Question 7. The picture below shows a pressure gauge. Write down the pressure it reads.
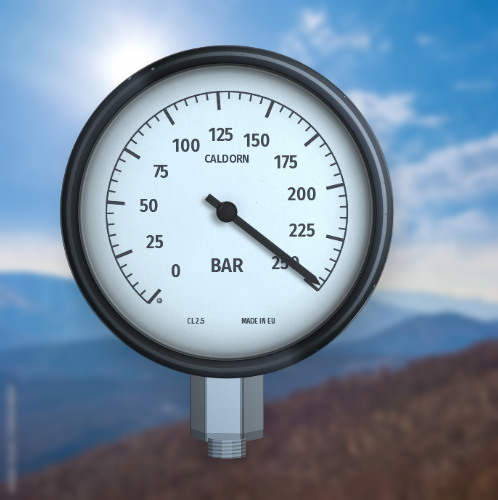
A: 247.5 bar
